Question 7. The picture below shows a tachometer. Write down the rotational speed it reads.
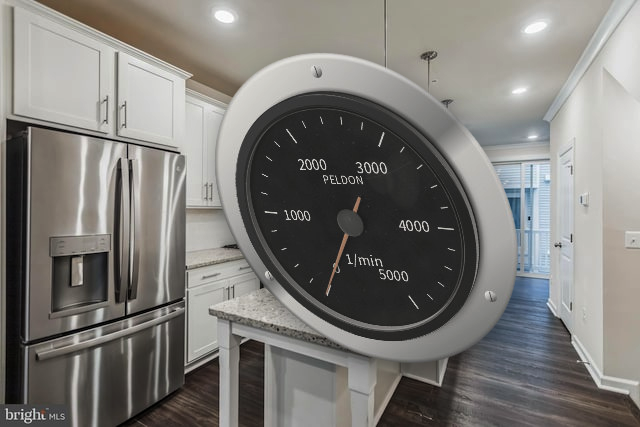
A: 0 rpm
